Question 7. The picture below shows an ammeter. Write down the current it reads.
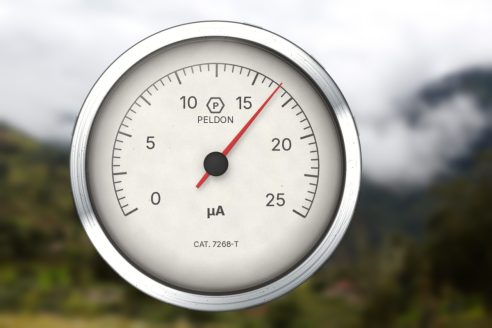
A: 16.5 µA
